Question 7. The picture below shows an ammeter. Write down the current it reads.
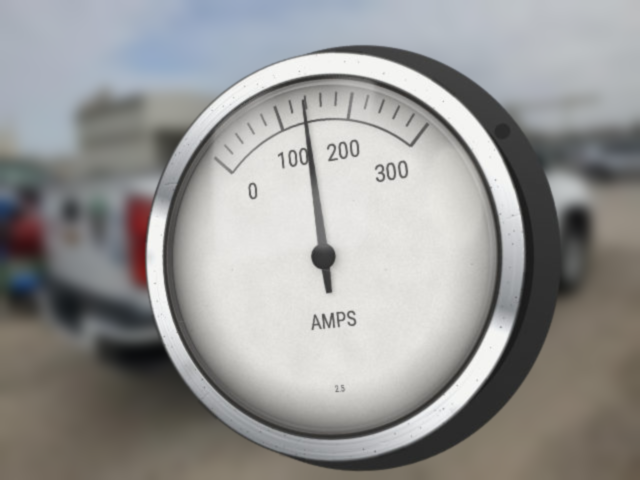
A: 140 A
